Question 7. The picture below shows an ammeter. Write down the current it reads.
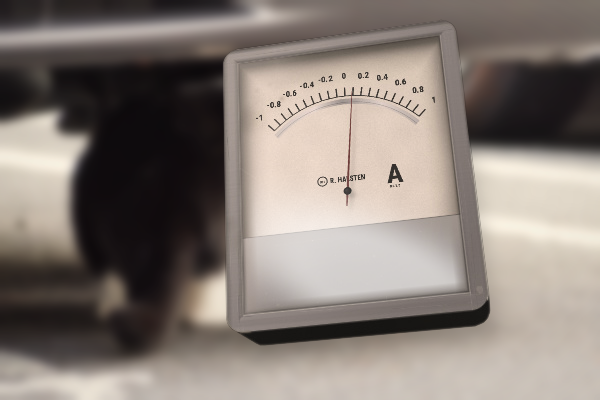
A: 0.1 A
